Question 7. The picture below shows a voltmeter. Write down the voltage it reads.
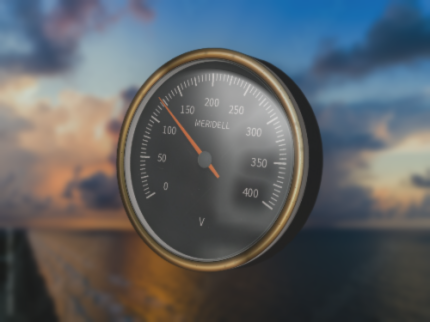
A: 125 V
